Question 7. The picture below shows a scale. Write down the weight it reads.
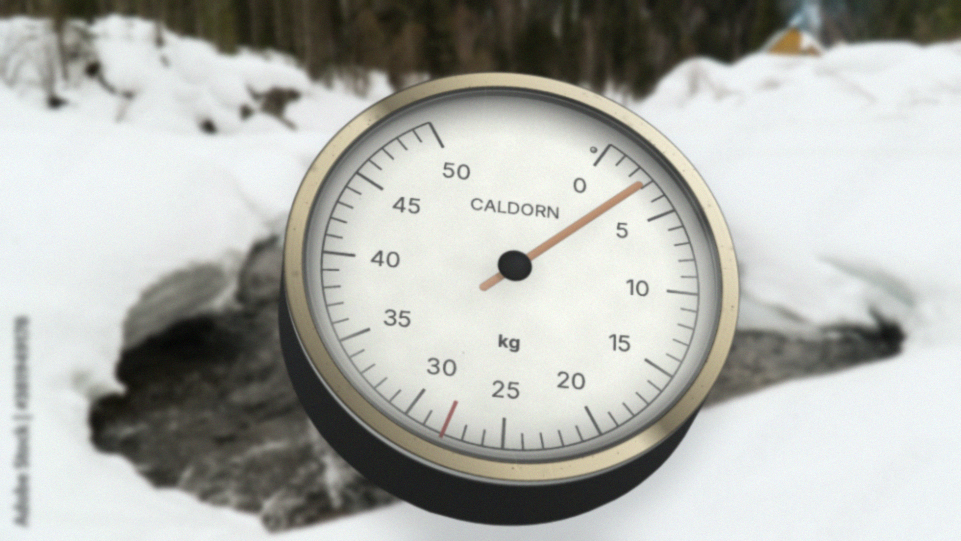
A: 3 kg
